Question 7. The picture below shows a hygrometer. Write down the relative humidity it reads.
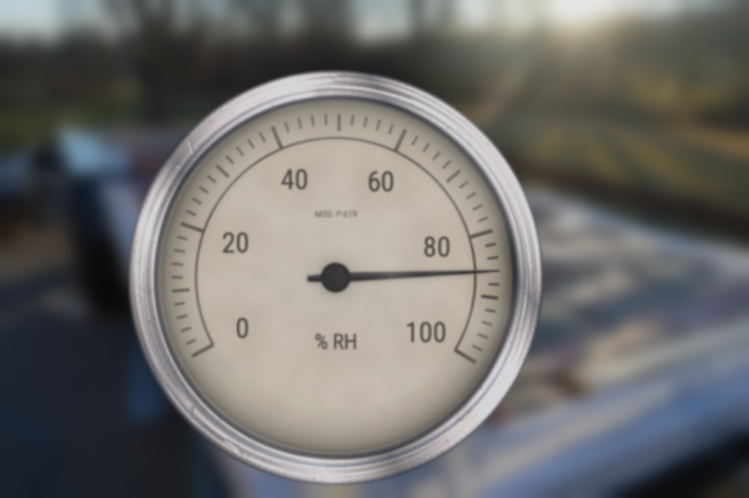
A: 86 %
